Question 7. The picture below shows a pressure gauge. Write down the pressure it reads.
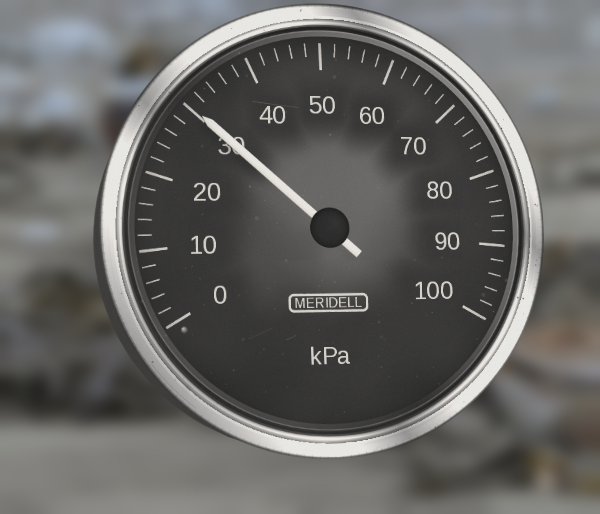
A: 30 kPa
